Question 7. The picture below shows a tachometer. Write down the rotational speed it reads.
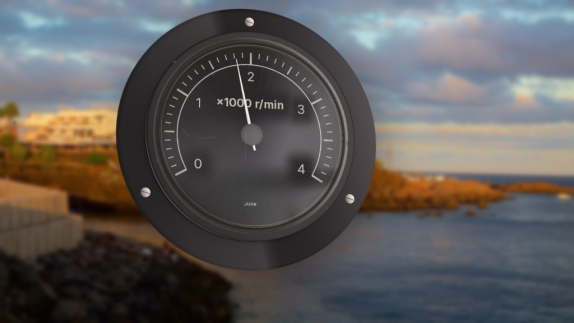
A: 1800 rpm
